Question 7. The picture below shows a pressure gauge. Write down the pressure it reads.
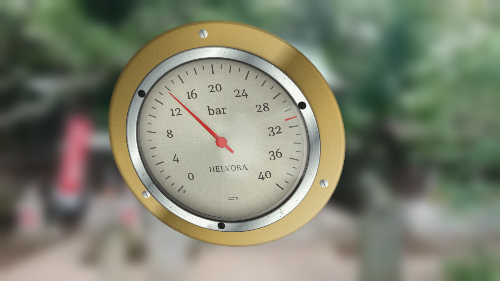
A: 14 bar
